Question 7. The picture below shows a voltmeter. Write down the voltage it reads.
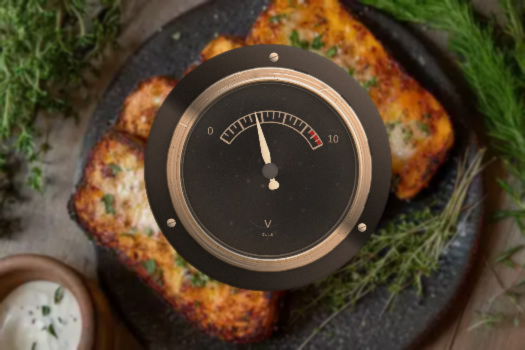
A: 3.5 V
